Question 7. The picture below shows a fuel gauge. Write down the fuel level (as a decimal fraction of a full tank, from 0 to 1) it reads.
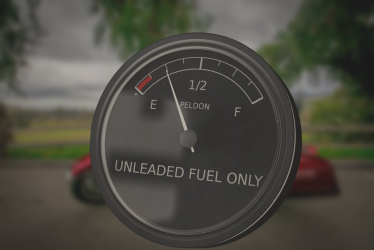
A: 0.25
